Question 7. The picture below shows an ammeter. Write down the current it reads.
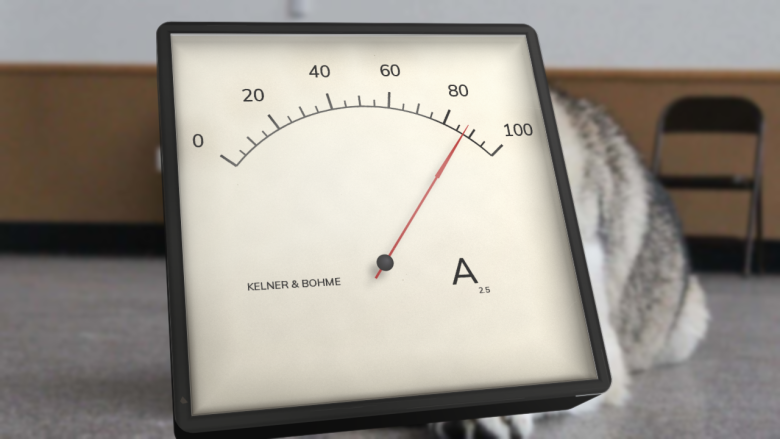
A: 87.5 A
